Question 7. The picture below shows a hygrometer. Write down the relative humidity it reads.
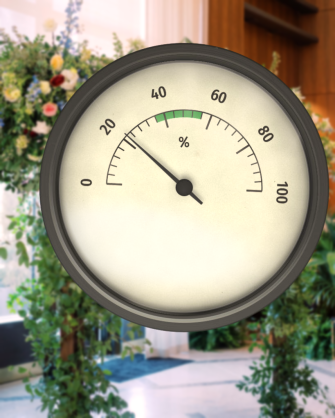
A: 22 %
